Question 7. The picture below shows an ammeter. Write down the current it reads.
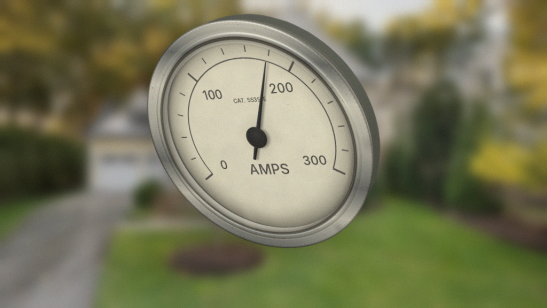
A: 180 A
